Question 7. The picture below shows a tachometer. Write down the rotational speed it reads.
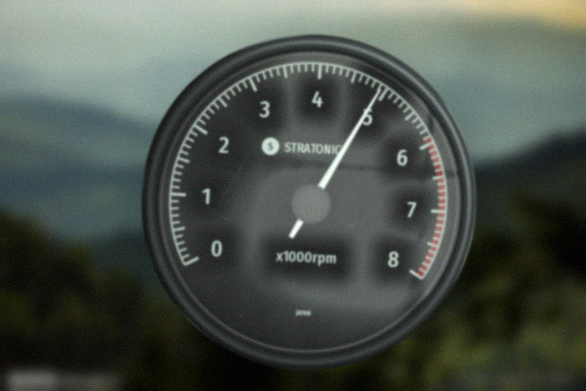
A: 4900 rpm
